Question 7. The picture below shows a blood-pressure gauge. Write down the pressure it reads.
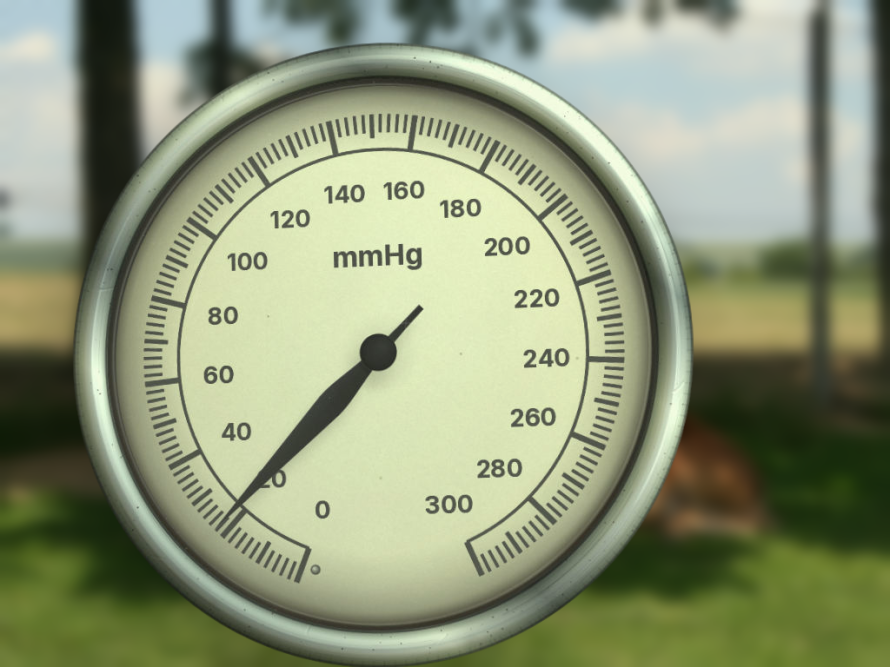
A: 22 mmHg
